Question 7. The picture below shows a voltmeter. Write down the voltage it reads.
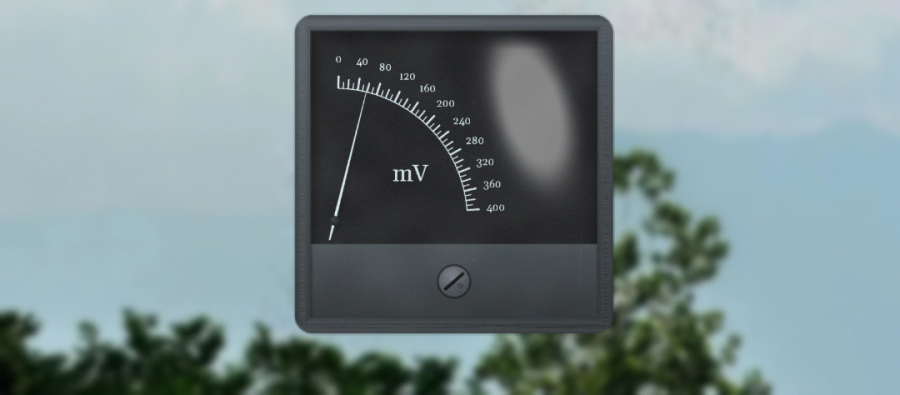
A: 60 mV
